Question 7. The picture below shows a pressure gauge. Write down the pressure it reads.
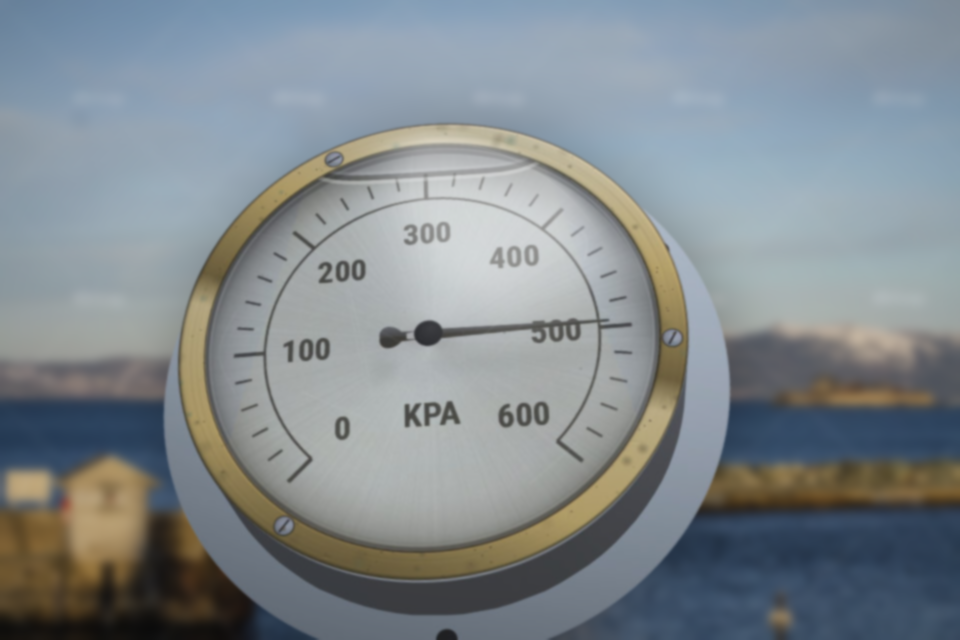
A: 500 kPa
